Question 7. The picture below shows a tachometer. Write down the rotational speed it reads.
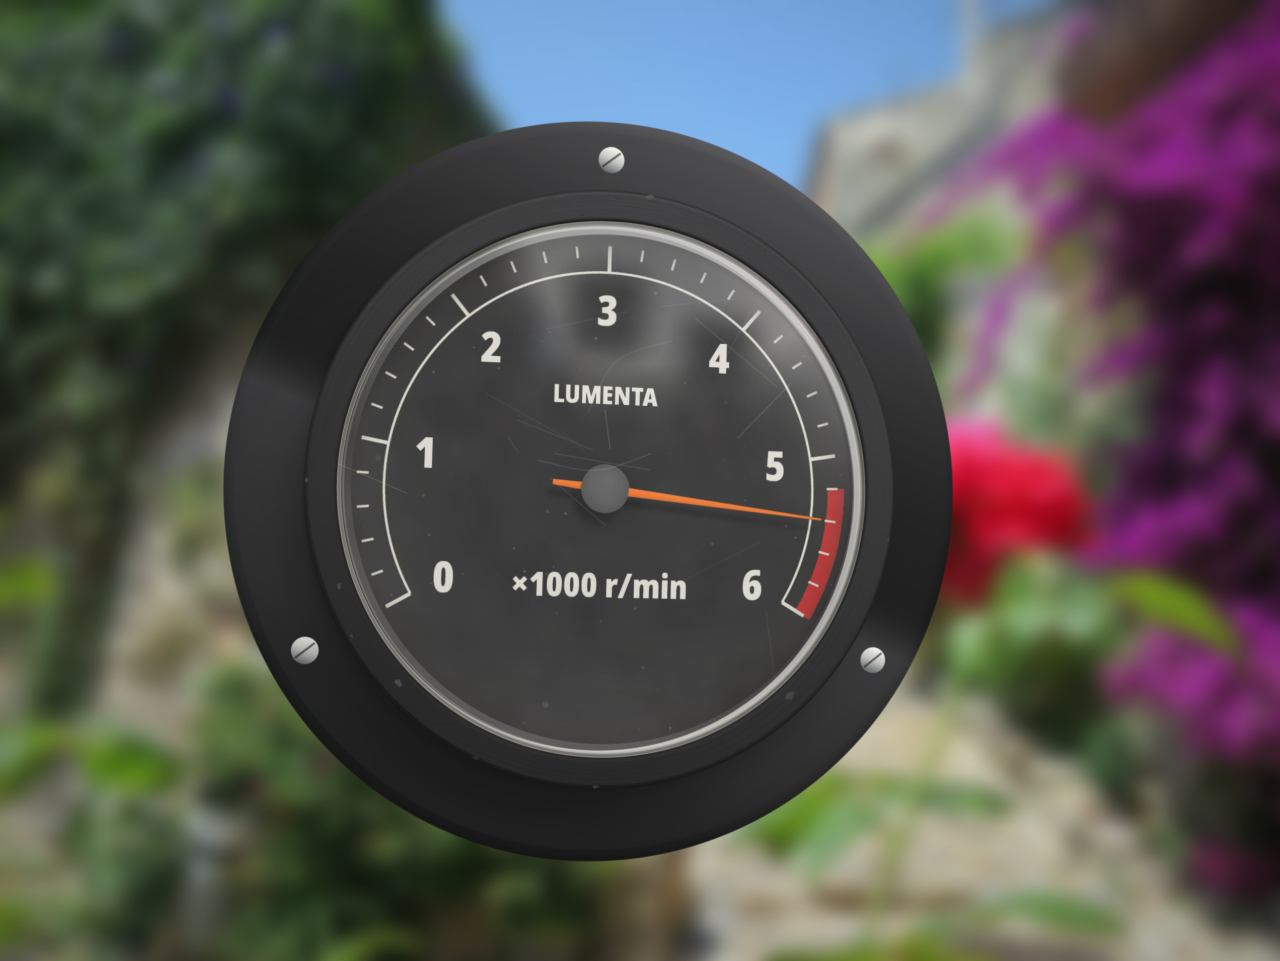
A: 5400 rpm
